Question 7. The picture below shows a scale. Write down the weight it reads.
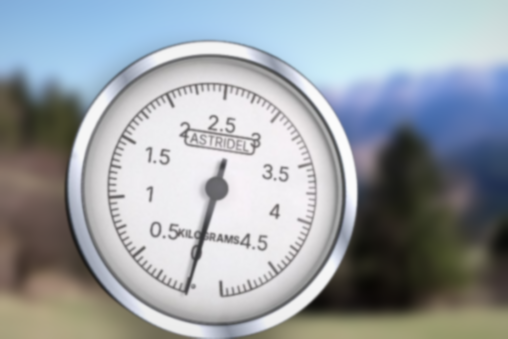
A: 0 kg
